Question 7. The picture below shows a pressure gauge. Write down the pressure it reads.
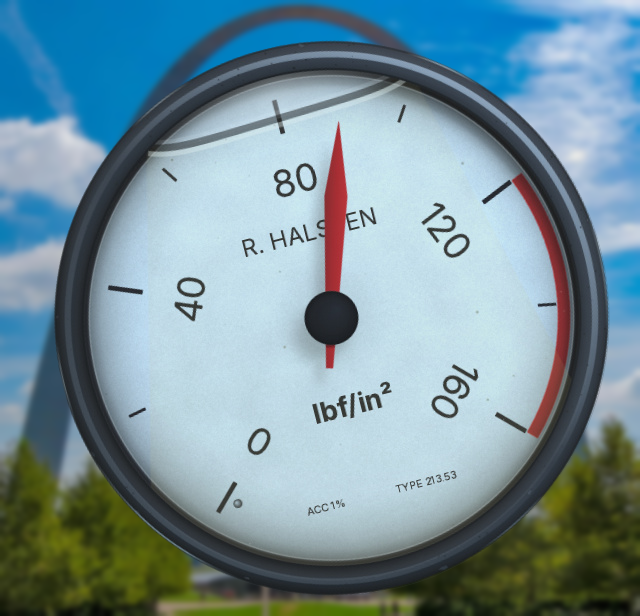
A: 90 psi
